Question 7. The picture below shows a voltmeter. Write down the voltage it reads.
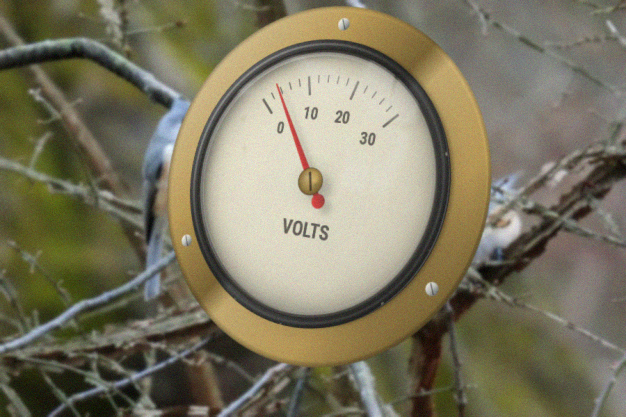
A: 4 V
